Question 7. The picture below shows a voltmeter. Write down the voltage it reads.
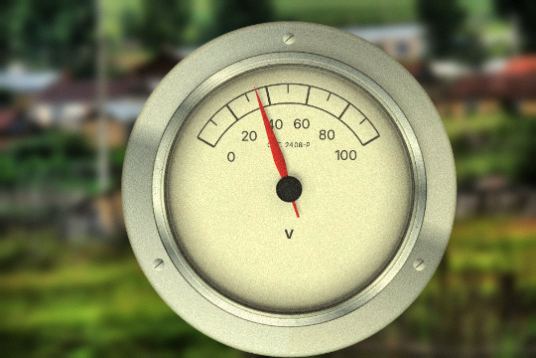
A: 35 V
